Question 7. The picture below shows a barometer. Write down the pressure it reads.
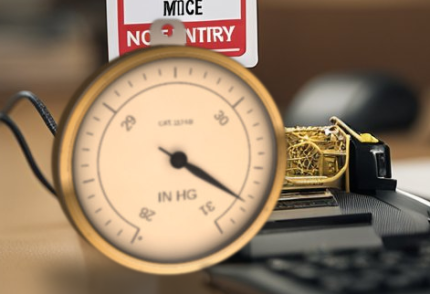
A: 30.75 inHg
